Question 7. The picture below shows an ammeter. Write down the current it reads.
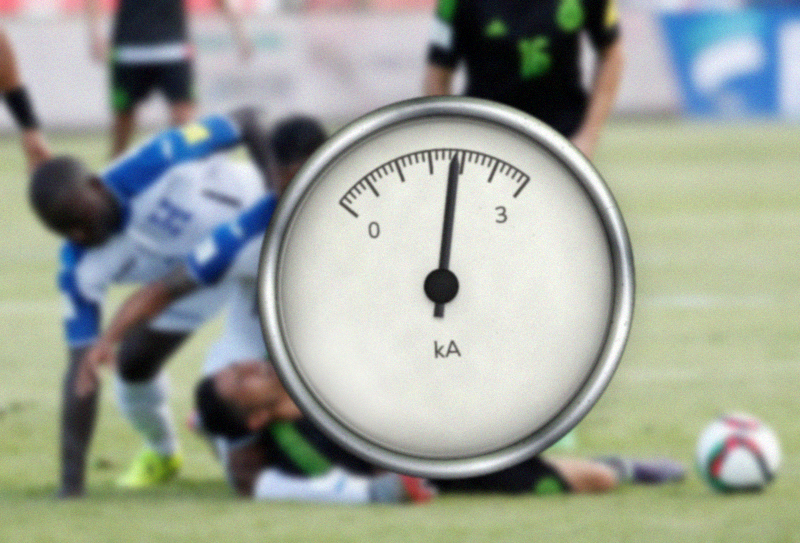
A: 1.9 kA
